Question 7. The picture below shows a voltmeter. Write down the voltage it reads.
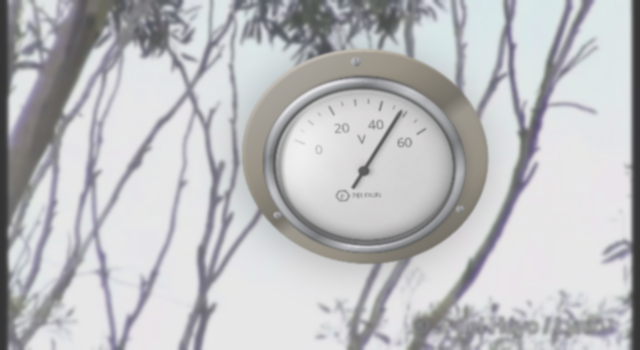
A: 47.5 V
